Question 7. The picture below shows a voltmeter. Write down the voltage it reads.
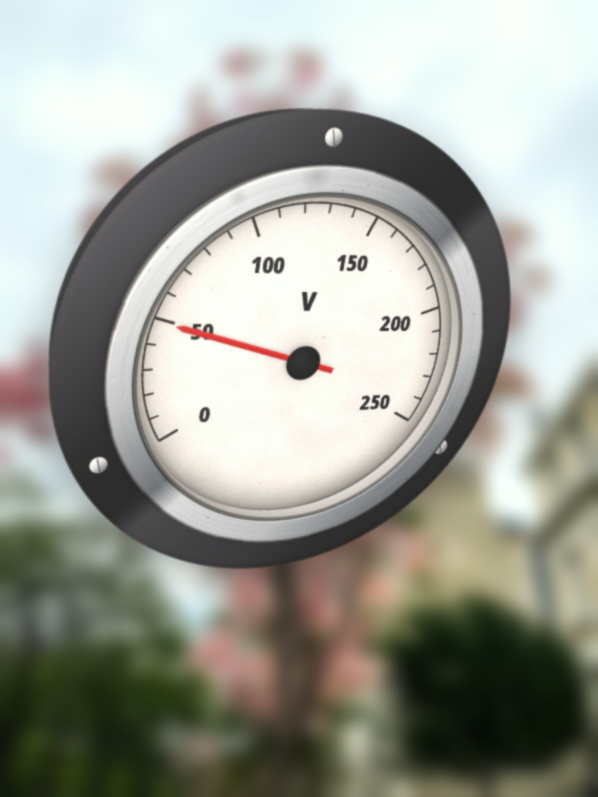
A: 50 V
